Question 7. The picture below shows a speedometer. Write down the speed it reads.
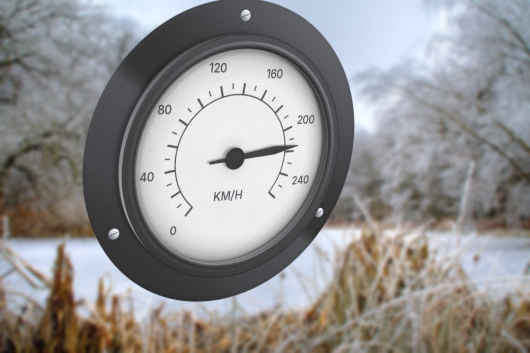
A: 215 km/h
